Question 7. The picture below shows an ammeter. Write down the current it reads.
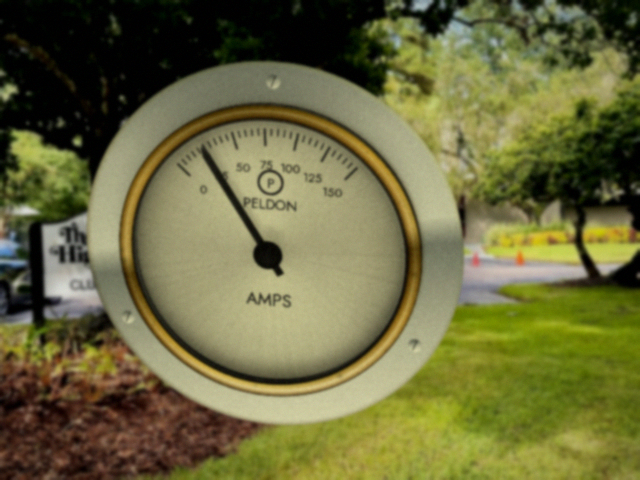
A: 25 A
